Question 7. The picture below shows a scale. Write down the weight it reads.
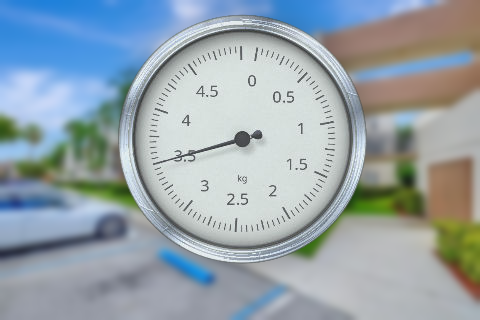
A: 3.5 kg
